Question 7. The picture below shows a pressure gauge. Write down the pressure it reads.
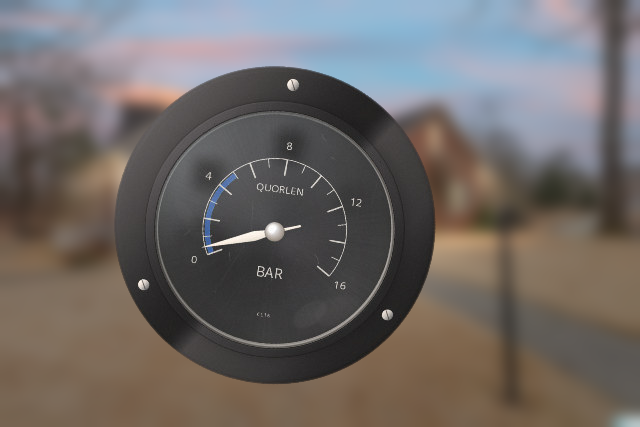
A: 0.5 bar
